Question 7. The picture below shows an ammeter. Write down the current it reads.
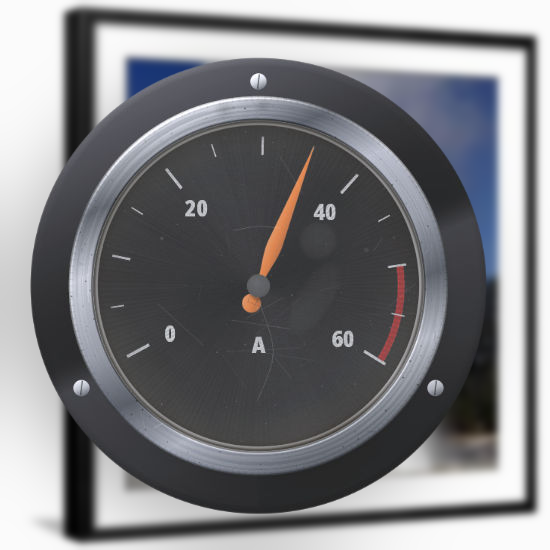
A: 35 A
